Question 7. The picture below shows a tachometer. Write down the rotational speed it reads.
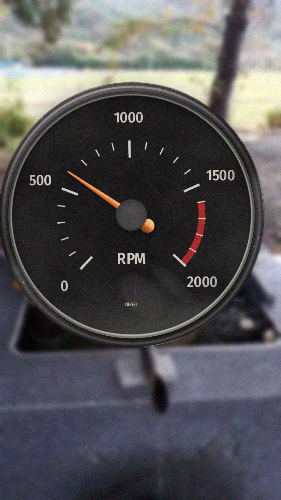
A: 600 rpm
